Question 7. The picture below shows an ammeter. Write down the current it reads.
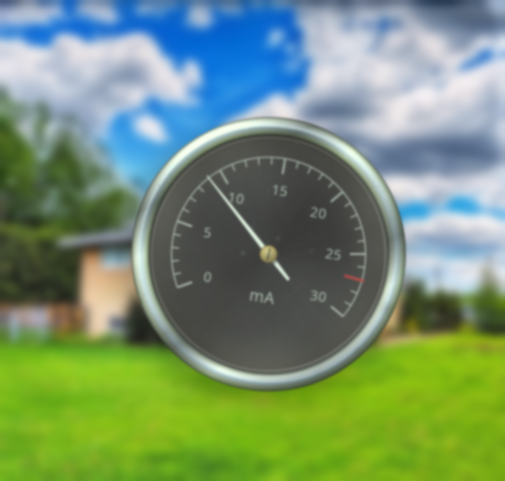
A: 9 mA
